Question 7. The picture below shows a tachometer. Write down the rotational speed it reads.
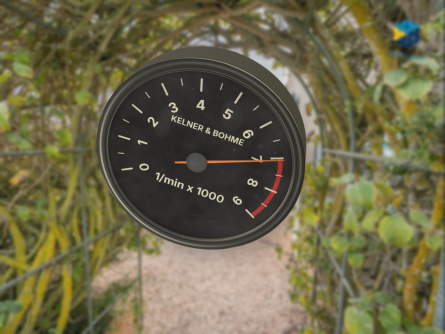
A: 7000 rpm
